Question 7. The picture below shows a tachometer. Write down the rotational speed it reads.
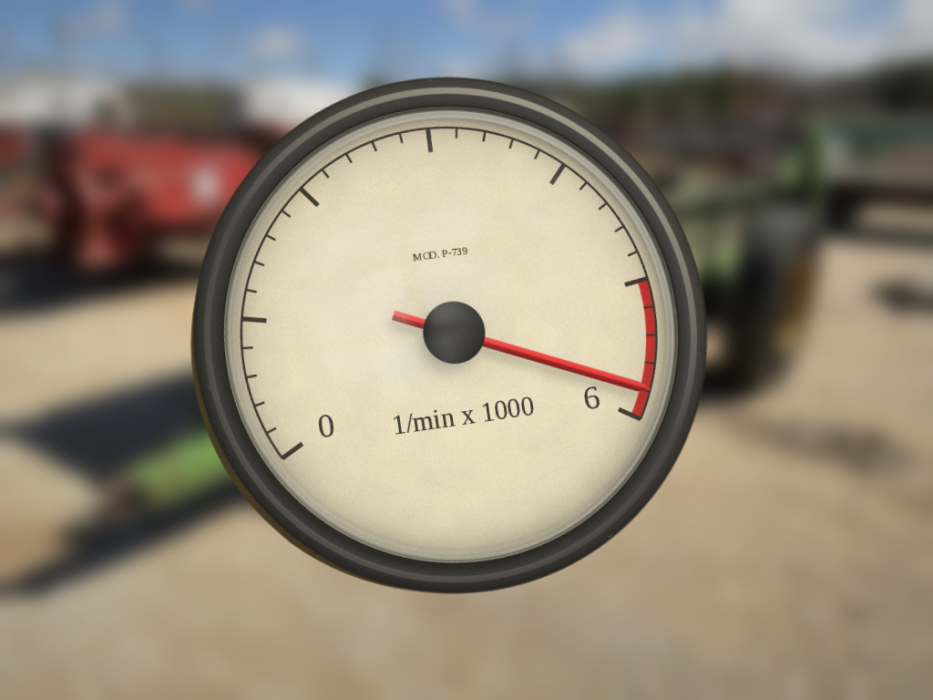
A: 5800 rpm
